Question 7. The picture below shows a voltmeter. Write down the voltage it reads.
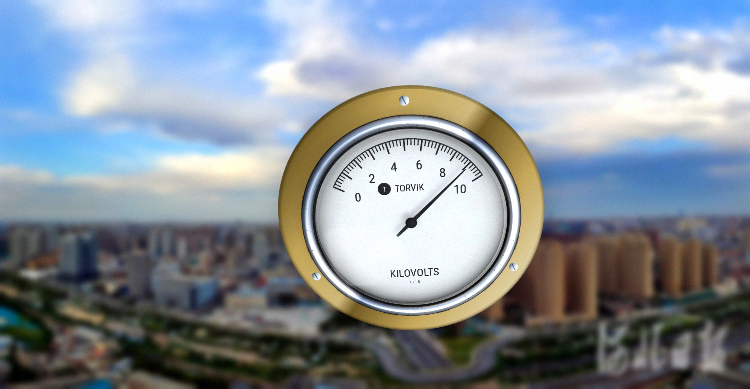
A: 9 kV
